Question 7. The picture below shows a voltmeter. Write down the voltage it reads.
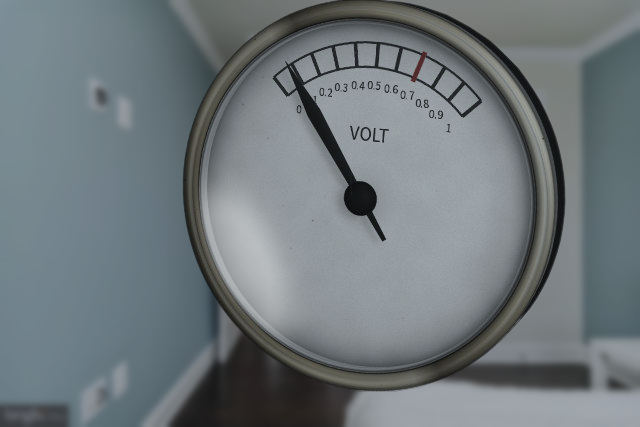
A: 0.1 V
